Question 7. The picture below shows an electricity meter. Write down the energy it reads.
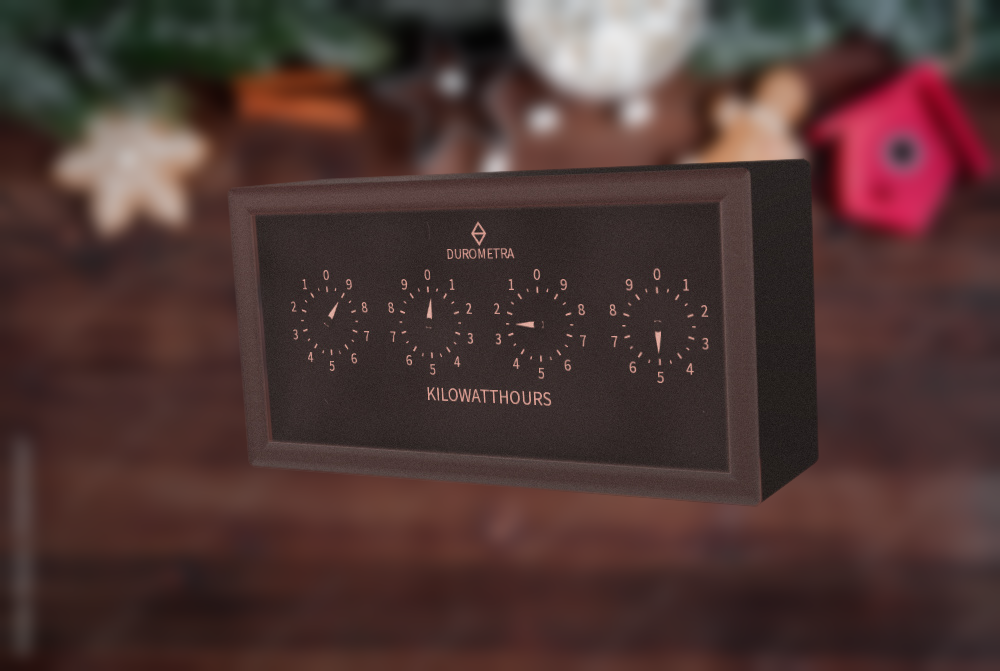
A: 9025 kWh
